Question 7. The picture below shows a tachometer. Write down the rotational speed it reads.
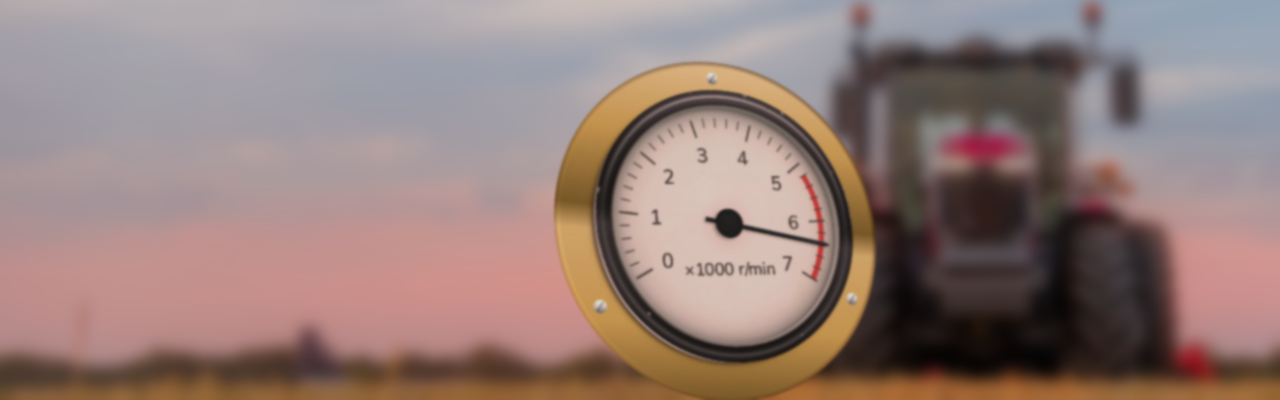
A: 6400 rpm
